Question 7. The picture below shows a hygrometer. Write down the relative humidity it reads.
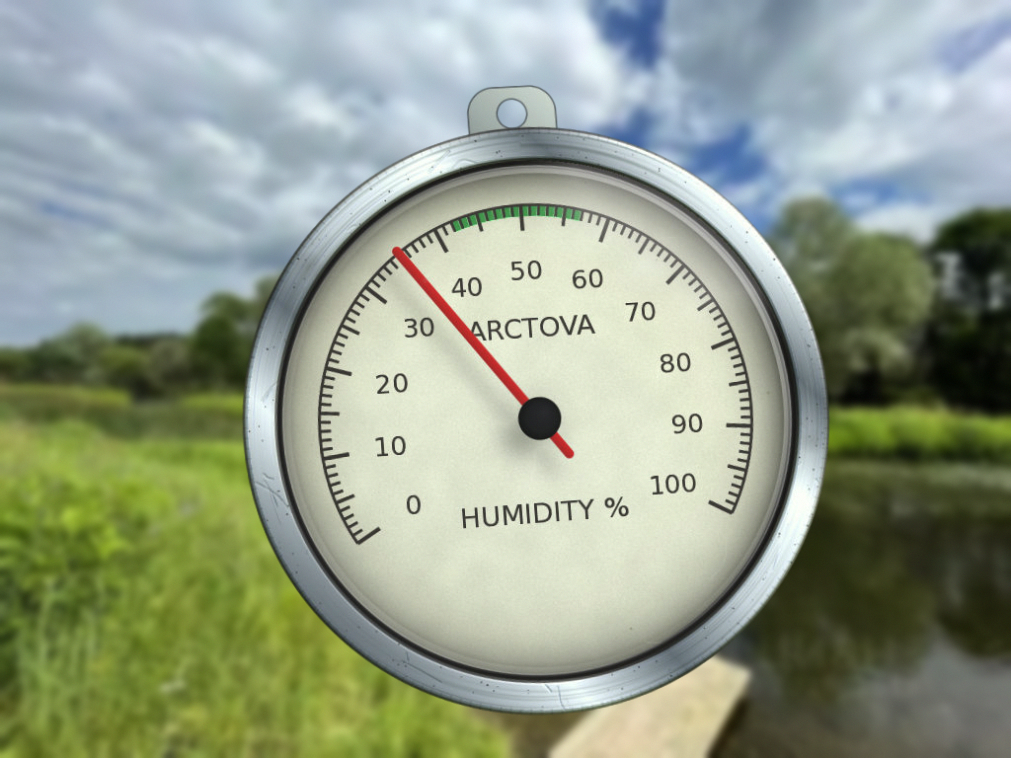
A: 35 %
